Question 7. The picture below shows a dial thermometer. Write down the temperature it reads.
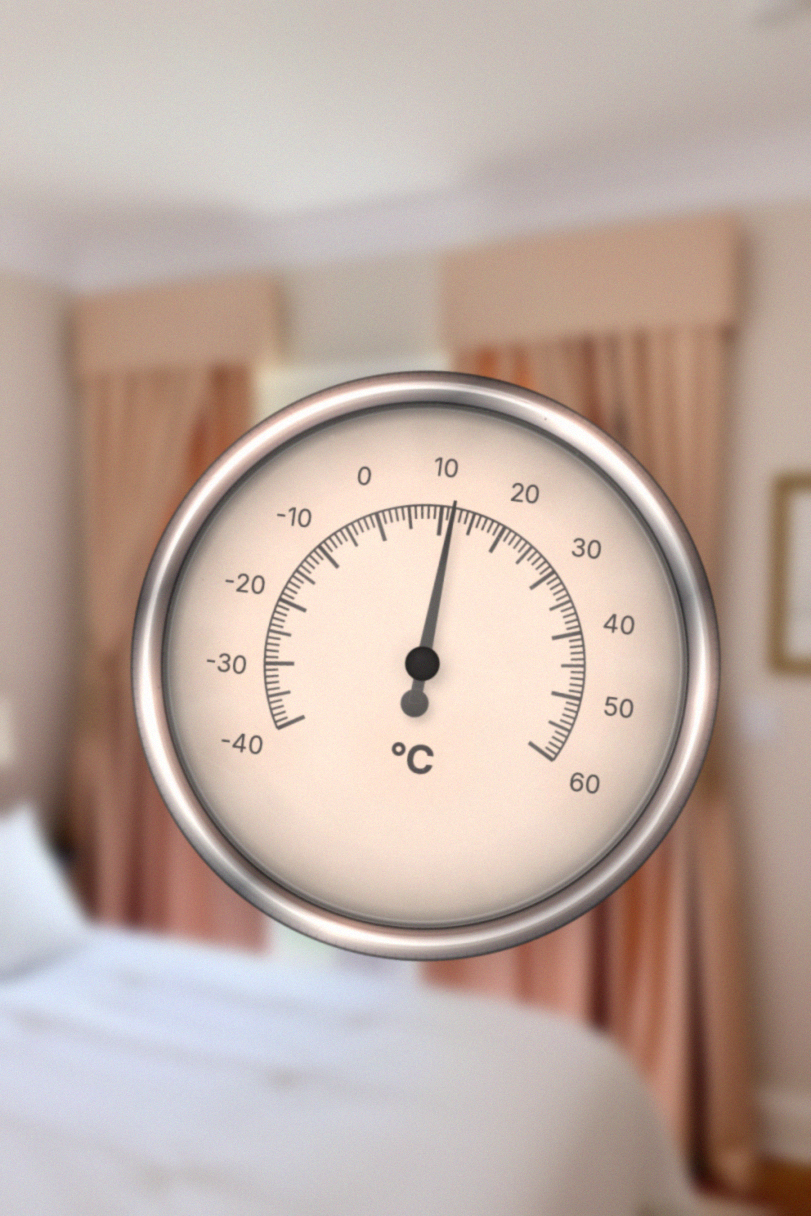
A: 12 °C
